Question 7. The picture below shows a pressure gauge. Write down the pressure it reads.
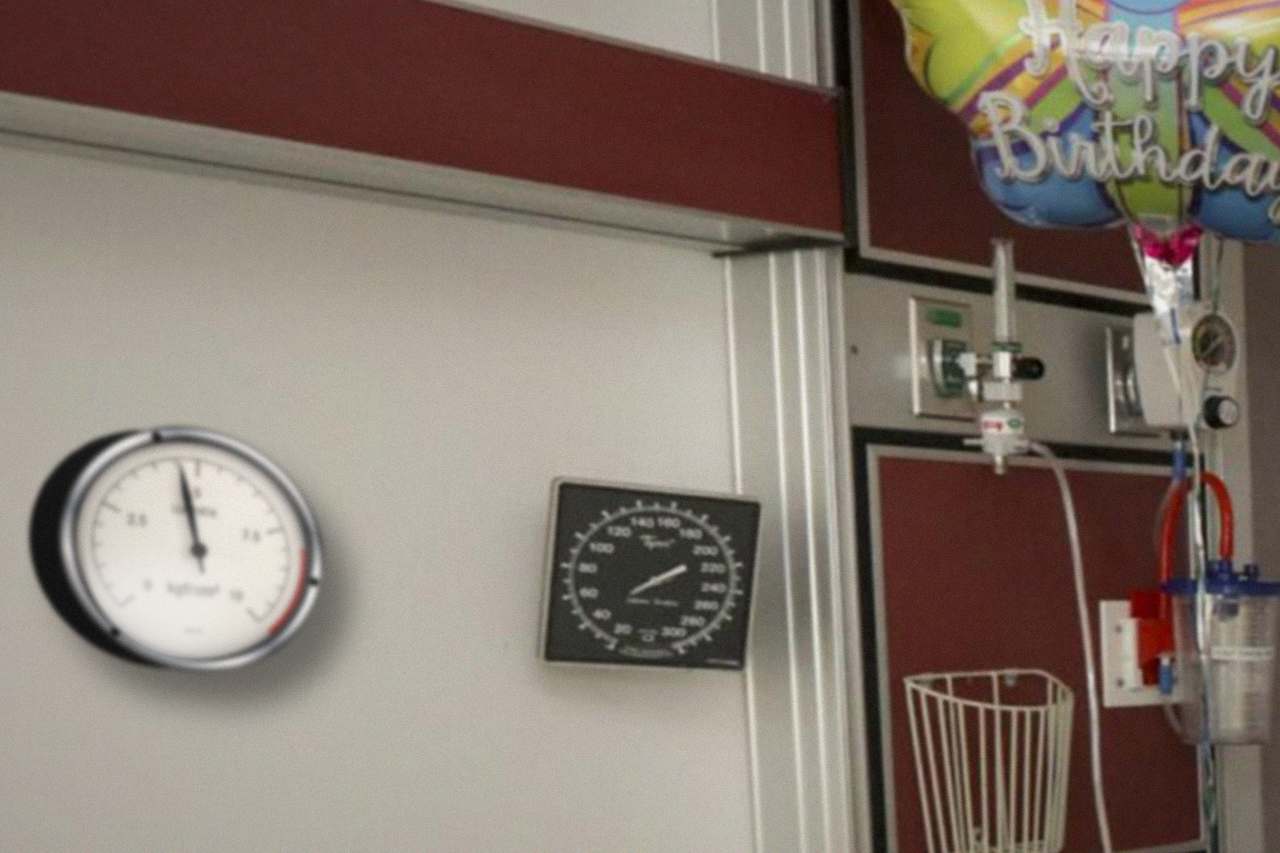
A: 4.5 kg/cm²
